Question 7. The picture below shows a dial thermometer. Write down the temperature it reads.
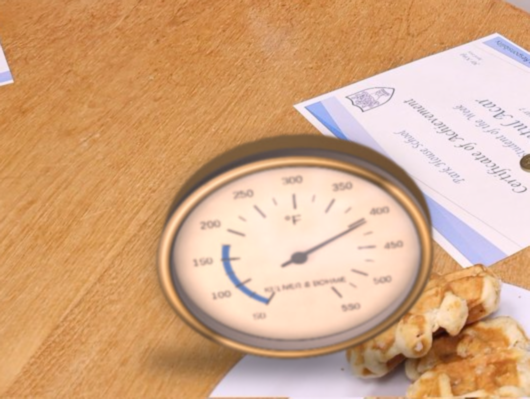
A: 400 °F
